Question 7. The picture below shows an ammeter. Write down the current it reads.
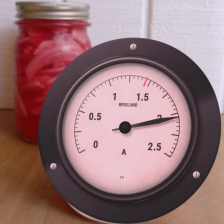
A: 2.05 A
